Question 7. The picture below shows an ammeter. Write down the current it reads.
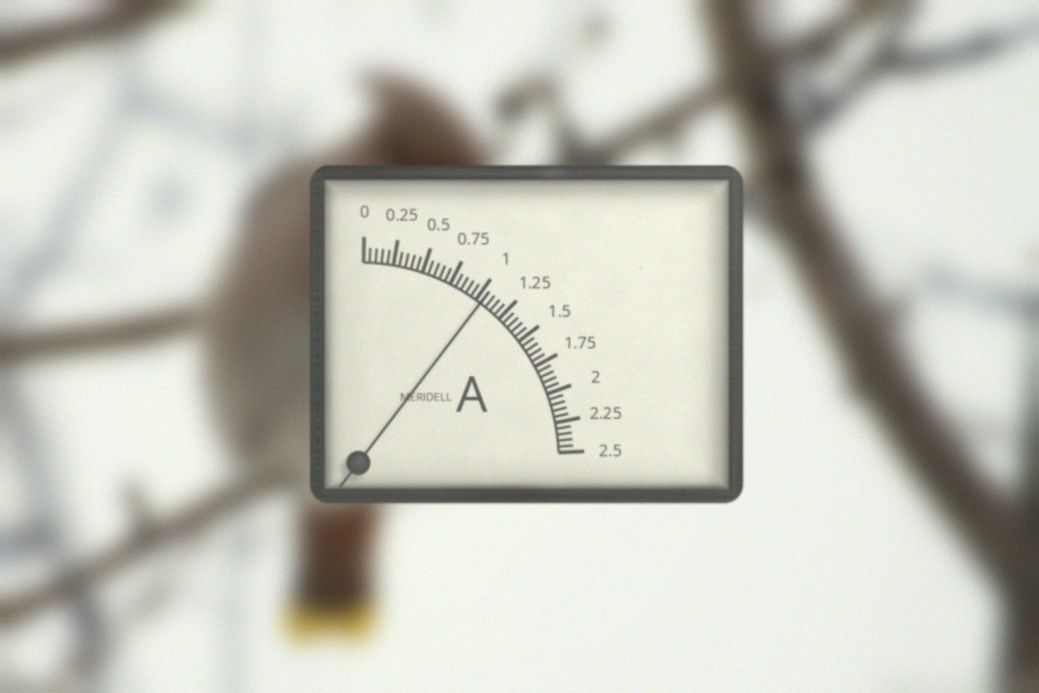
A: 1.05 A
